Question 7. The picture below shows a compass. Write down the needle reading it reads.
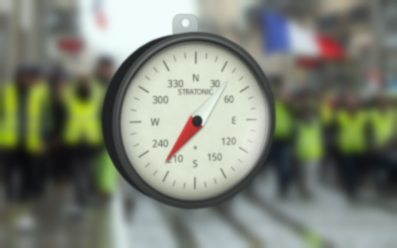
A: 220 °
